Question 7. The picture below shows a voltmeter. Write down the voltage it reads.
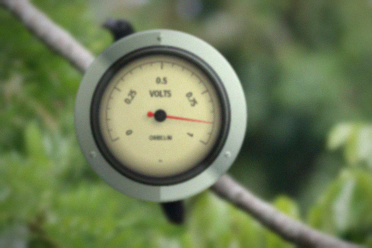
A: 0.9 V
